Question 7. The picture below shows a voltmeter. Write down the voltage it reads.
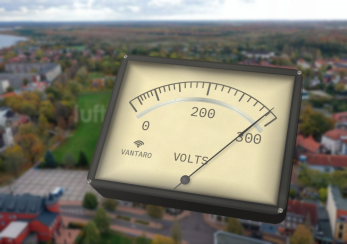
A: 290 V
